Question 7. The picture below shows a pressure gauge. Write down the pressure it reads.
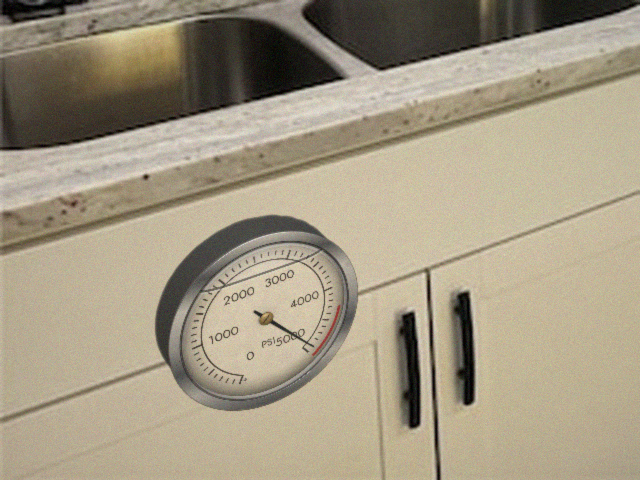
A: 4900 psi
